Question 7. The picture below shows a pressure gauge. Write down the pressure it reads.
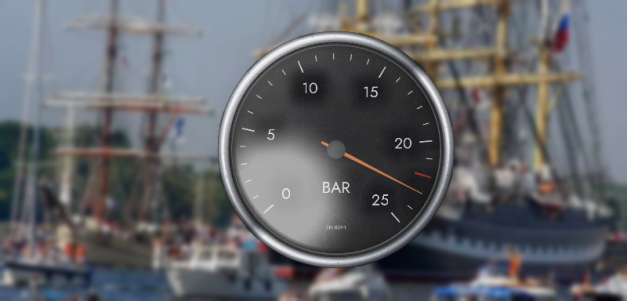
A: 23 bar
